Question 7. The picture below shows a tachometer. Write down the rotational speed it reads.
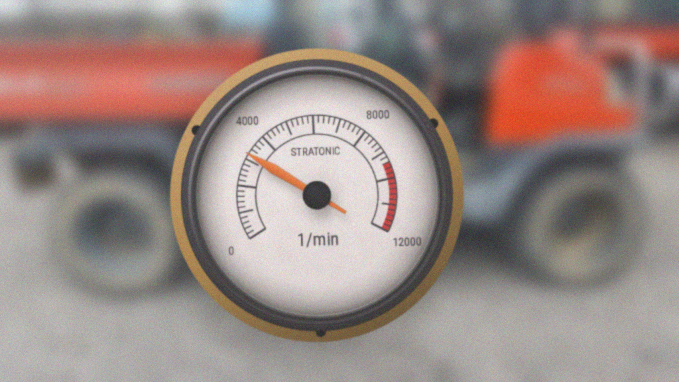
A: 3200 rpm
